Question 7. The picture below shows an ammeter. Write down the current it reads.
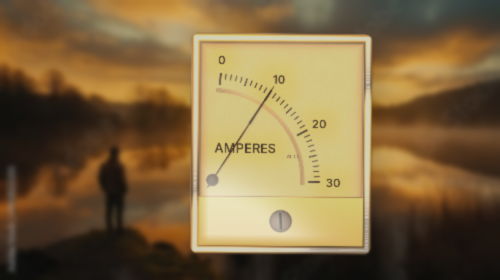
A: 10 A
